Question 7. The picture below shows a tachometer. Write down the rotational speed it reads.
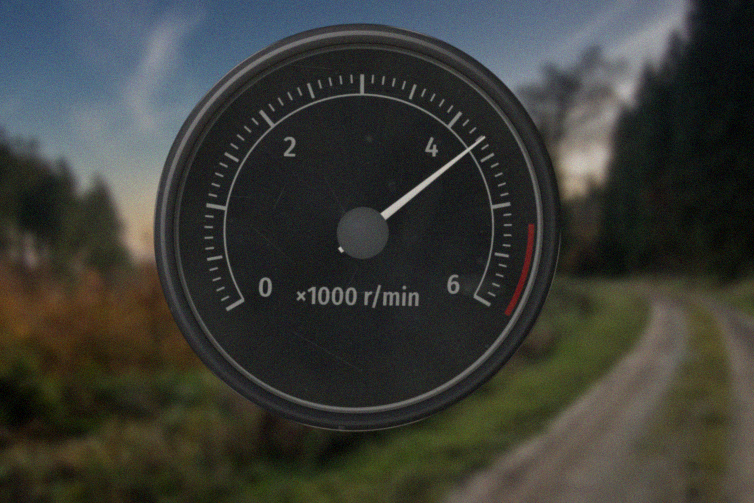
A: 4300 rpm
